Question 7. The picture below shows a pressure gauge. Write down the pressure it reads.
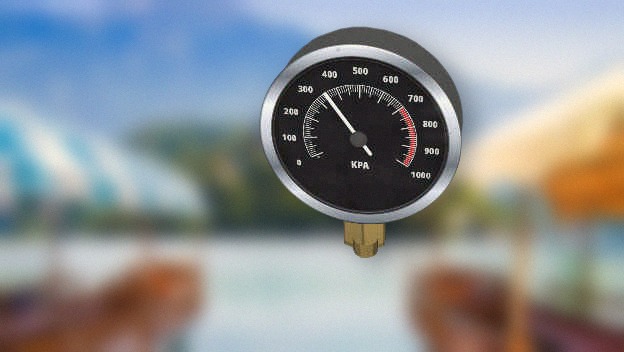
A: 350 kPa
